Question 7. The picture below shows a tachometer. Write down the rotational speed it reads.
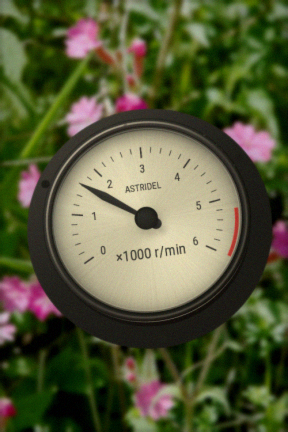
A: 1600 rpm
